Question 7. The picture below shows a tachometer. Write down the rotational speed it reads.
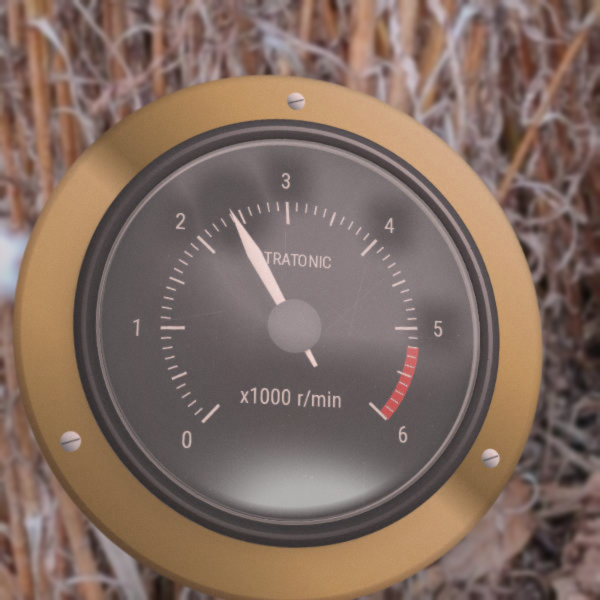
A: 2400 rpm
